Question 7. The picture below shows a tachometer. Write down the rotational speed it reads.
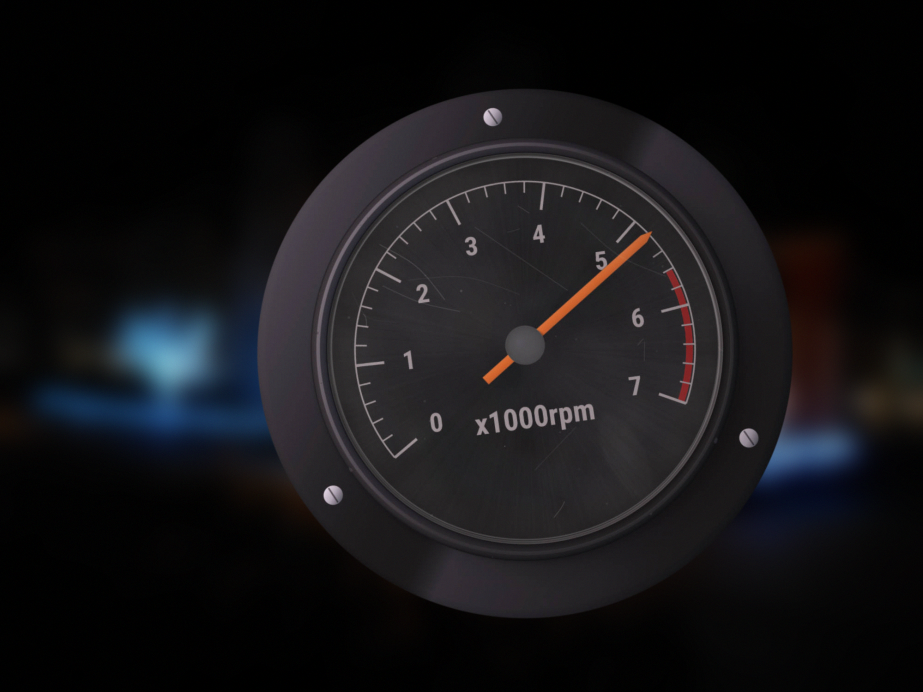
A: 5200 rpm
